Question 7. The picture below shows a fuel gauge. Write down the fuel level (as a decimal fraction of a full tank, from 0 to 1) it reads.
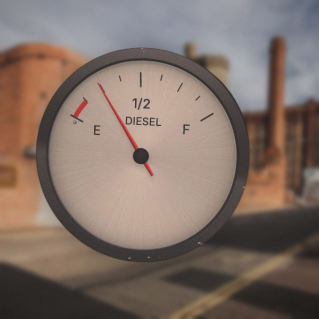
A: 0.25
